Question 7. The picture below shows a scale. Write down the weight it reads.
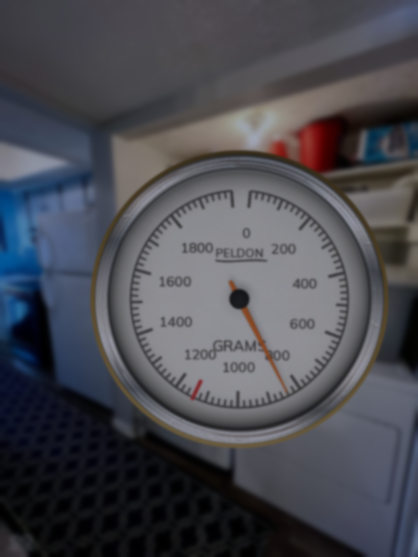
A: 840 g
